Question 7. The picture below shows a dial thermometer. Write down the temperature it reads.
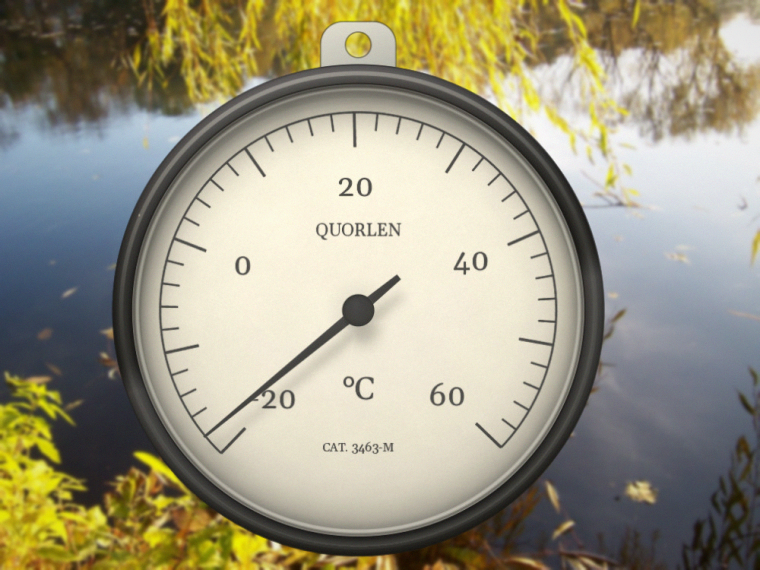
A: -18 °C
